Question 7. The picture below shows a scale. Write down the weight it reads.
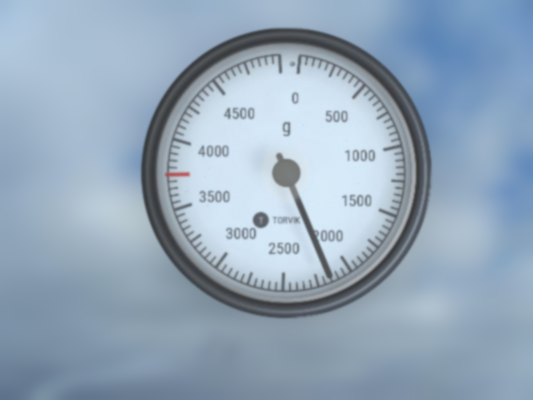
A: 2150 g
